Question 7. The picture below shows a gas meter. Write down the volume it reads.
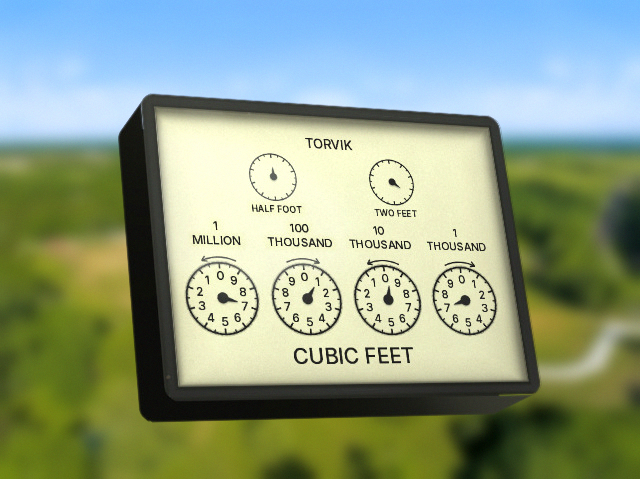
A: 709700 ft³
